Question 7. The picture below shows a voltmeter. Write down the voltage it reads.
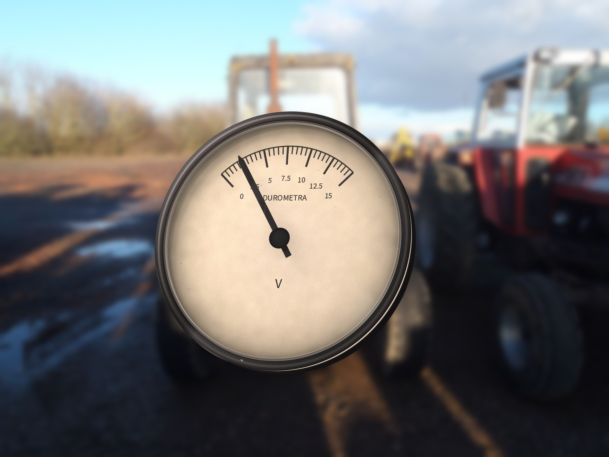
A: 2.5 V
